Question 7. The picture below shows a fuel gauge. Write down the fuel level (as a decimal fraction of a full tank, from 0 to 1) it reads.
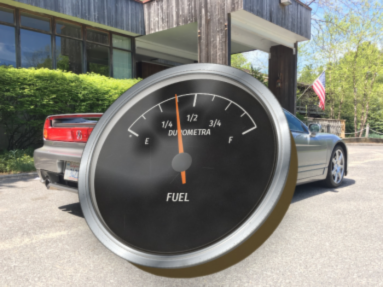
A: 0.375
